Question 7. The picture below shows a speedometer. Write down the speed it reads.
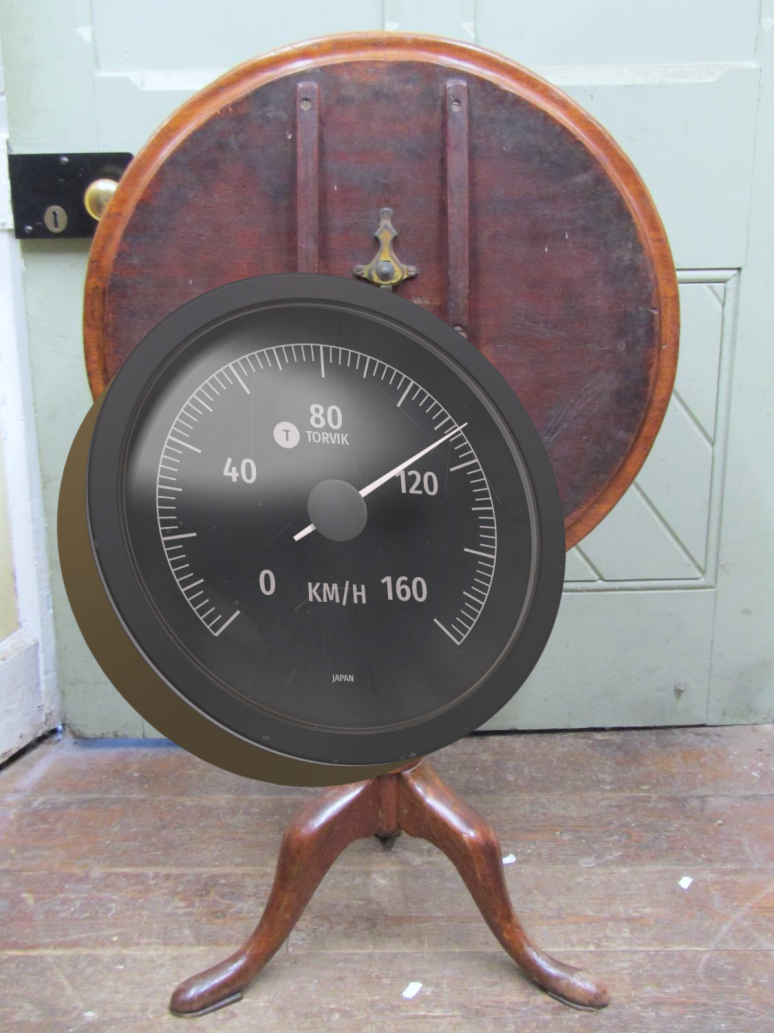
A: 113 km/h
